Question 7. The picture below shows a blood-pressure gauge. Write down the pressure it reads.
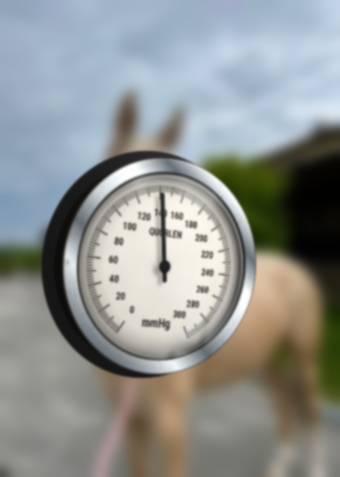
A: 140 mmHg
